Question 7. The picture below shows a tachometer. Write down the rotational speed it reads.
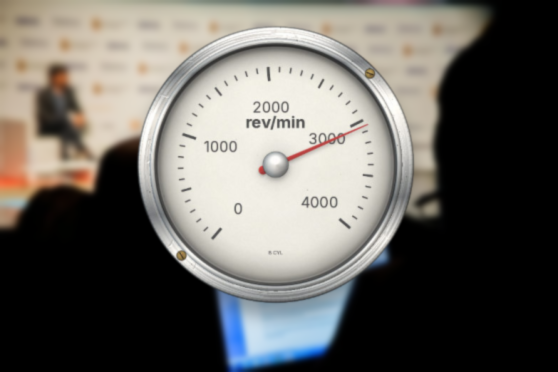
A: 3050 rpm
